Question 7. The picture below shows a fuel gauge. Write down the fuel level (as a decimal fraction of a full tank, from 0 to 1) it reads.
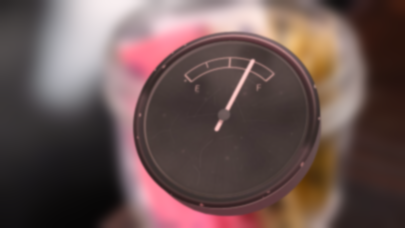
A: 0.75
